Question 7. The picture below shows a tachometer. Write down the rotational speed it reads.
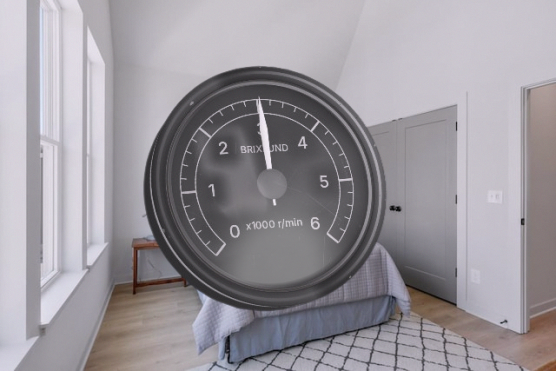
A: 3000 rpm
